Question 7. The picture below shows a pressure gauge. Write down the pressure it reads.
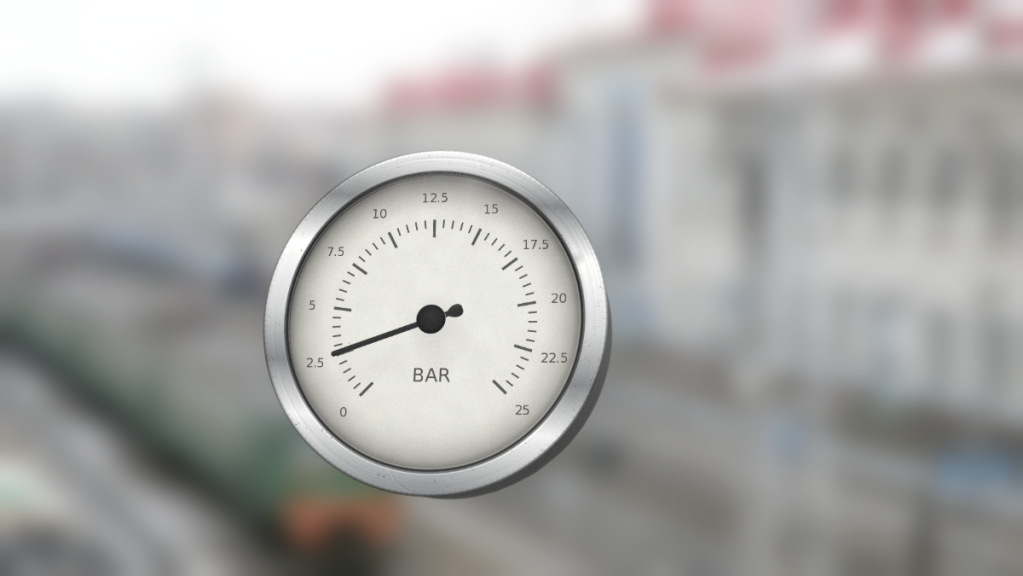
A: 2.5 bar
